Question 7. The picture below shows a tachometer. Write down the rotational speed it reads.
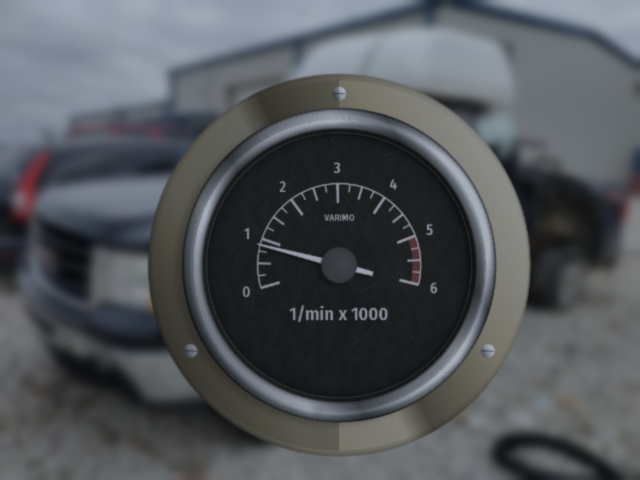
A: 875 rpm
